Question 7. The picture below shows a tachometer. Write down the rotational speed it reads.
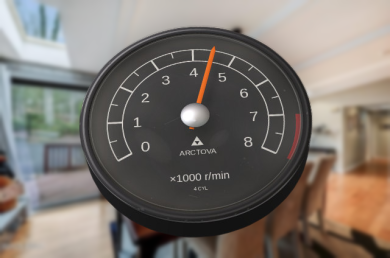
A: 4500 rpm
